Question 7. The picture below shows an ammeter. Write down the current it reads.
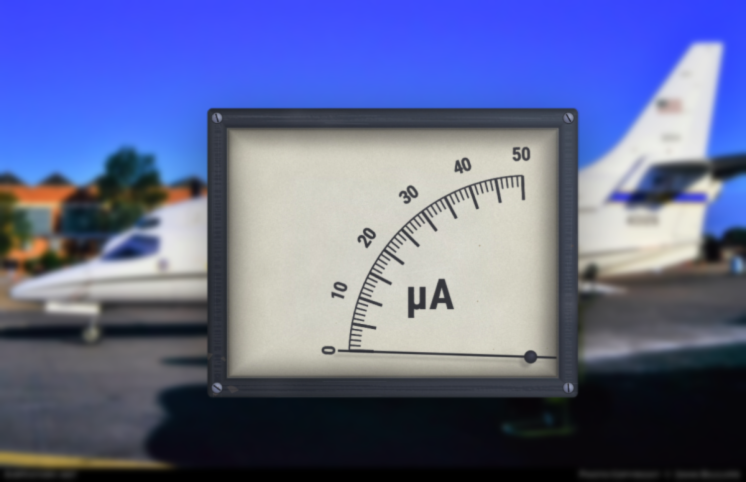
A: 0 µA
